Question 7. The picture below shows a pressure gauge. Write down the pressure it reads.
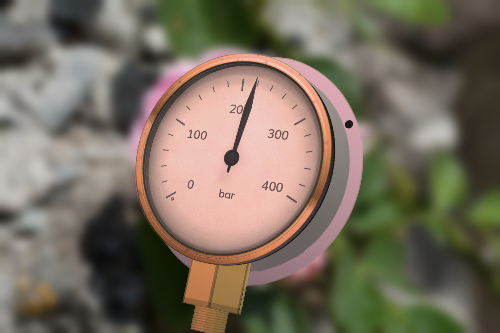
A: 220 bar
